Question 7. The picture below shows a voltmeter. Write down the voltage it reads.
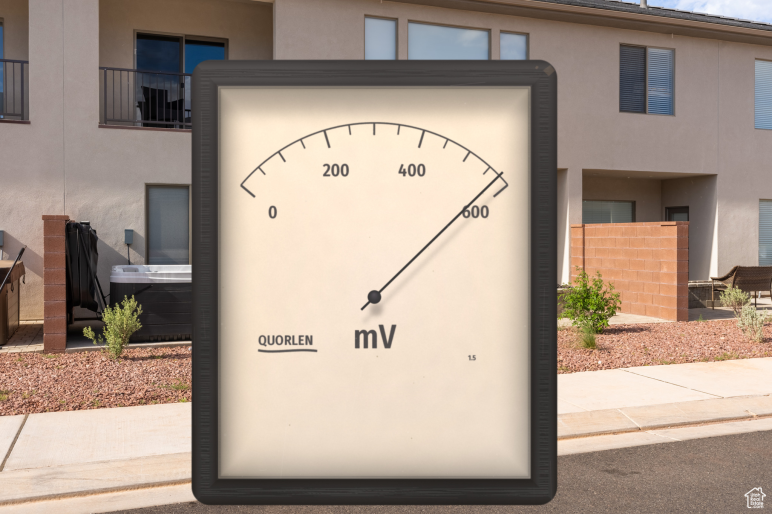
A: 575 mV
